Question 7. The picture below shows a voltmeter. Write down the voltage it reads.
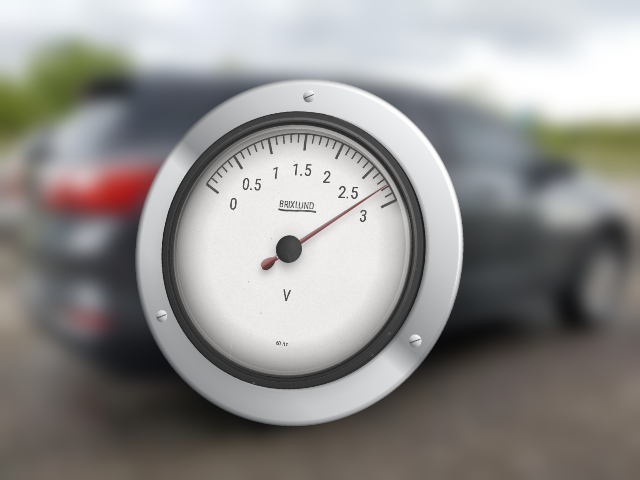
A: 2.8 V
